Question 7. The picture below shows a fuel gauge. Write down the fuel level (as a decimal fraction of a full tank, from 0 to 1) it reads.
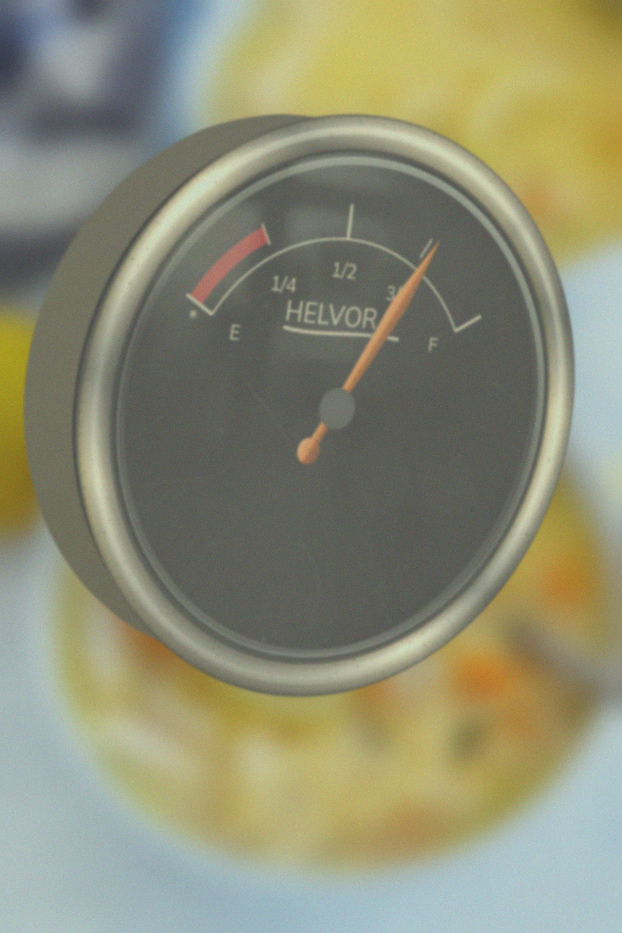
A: 0.75
